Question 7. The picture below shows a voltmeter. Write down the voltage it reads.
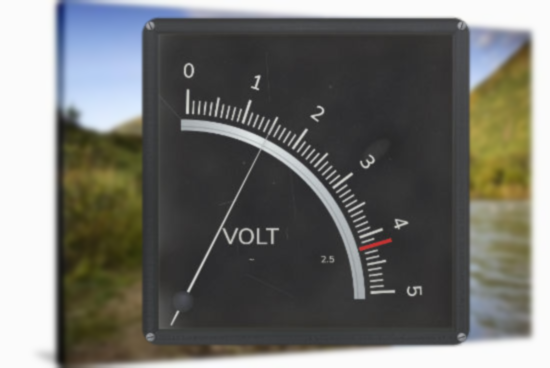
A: 1.5 V
